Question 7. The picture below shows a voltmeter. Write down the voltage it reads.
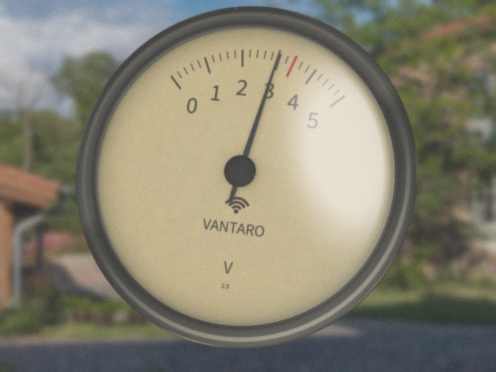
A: 3 V
